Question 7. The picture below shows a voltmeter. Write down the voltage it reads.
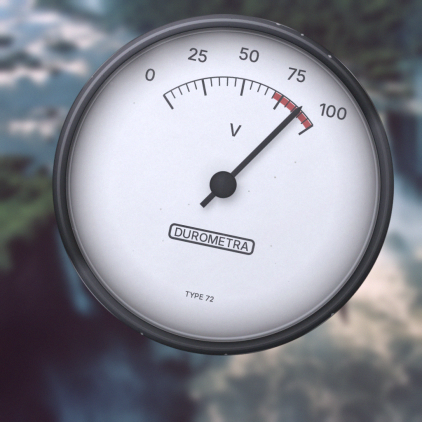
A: 87.5 V
